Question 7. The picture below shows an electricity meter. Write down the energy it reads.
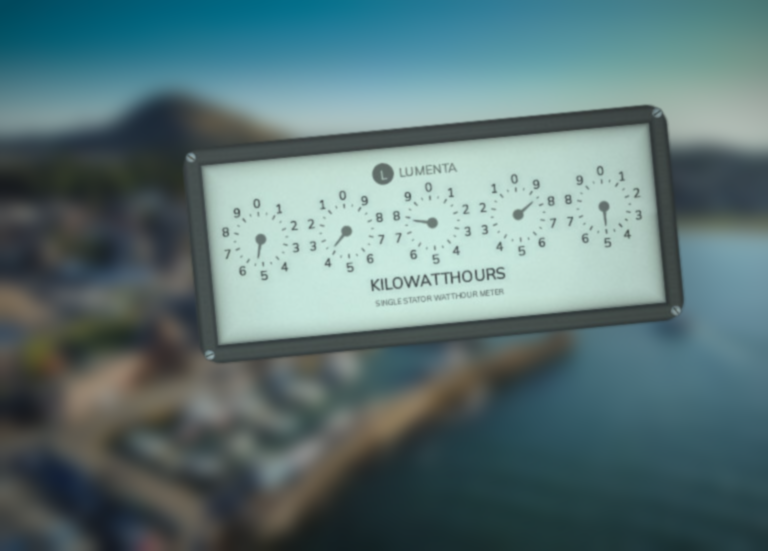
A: 53785 kWh
